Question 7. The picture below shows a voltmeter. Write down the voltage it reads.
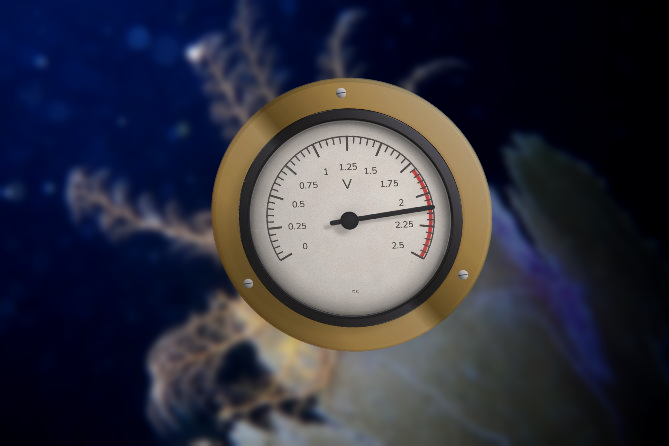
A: 2.1 V
